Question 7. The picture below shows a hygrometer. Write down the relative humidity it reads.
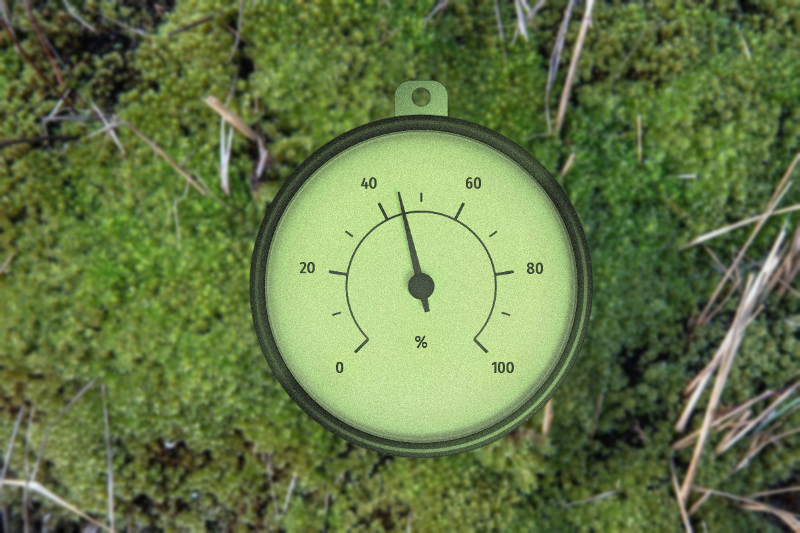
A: 45 %
